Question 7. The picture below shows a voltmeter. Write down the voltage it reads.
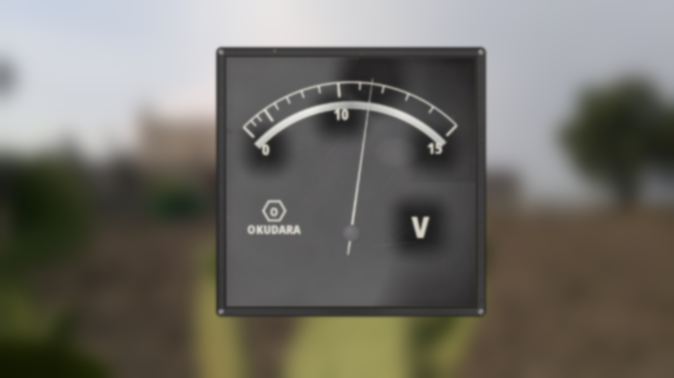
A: 11.5 V
